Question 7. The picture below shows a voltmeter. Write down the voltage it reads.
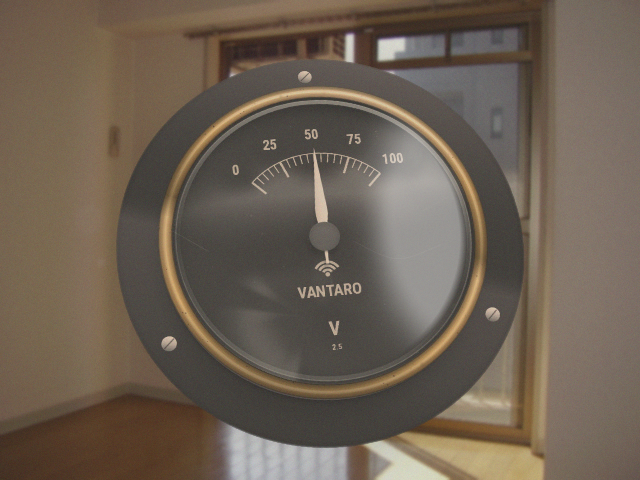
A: 50 V
